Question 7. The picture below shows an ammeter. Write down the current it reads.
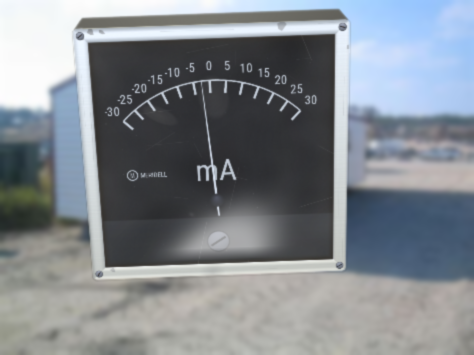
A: -2.5 mA
